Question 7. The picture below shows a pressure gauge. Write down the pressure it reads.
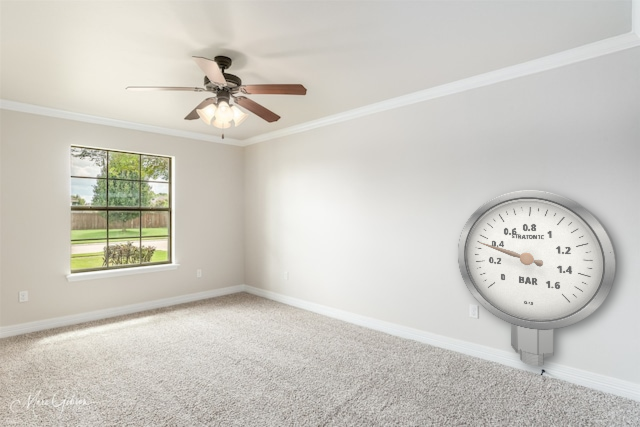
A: 0.35 bar
